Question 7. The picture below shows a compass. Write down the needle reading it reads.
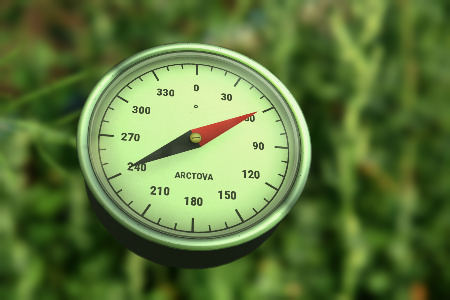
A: 60 °
